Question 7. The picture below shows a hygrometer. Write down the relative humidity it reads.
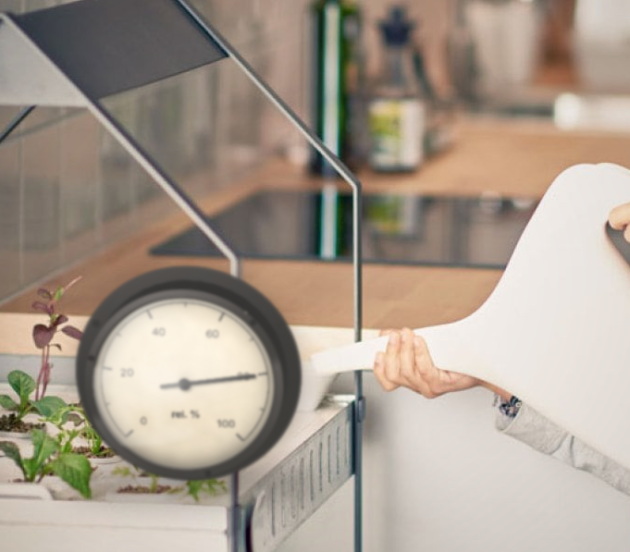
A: 80 %
